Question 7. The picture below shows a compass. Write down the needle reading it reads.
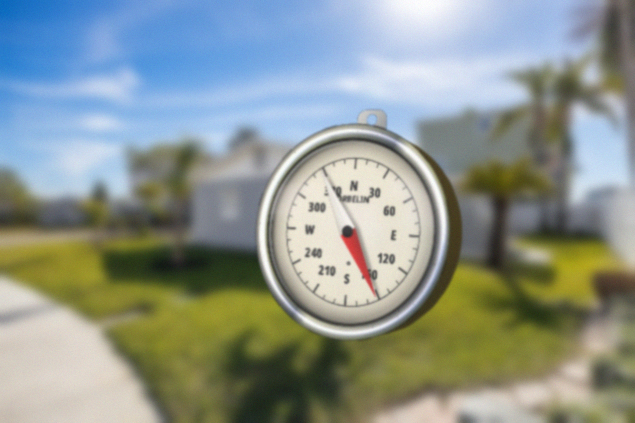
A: 150 °
